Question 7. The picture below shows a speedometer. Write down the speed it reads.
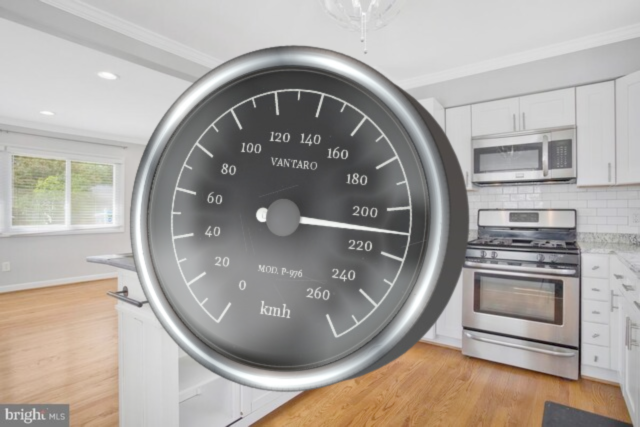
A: 210 km/h
